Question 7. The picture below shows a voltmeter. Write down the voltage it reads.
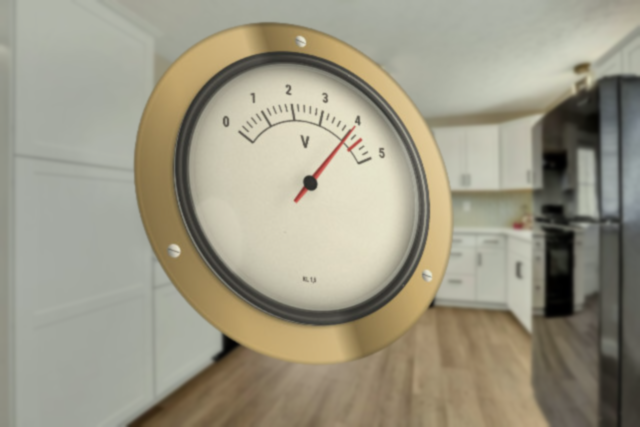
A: 4 V
